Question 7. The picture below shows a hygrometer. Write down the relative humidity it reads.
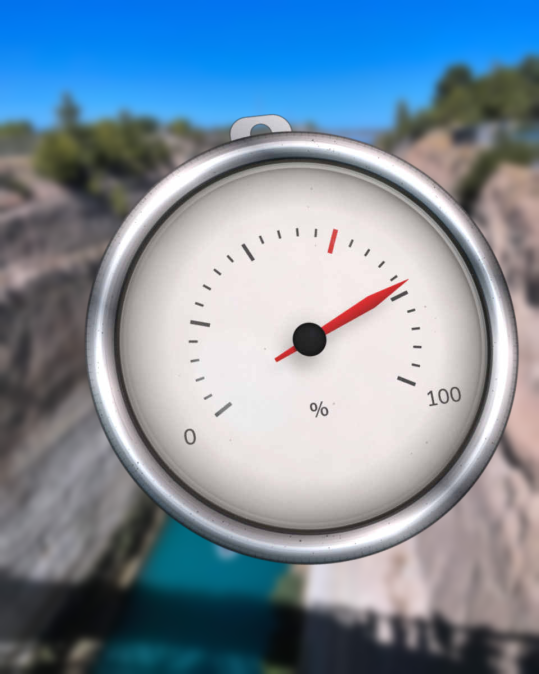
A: 78 %
